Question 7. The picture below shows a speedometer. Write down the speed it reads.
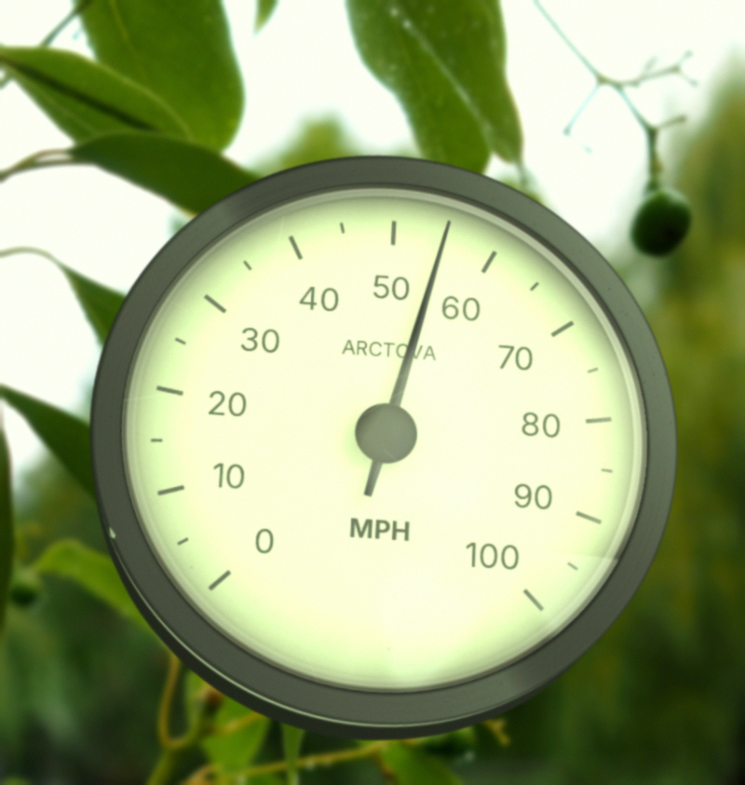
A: 55 mph
